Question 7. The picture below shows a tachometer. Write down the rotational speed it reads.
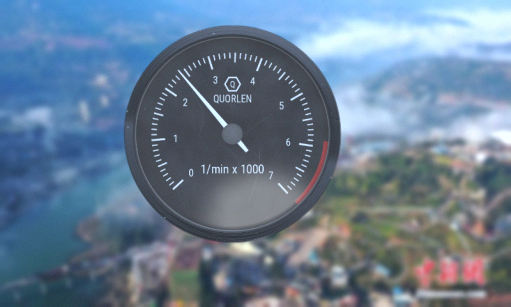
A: 2400 rpm
